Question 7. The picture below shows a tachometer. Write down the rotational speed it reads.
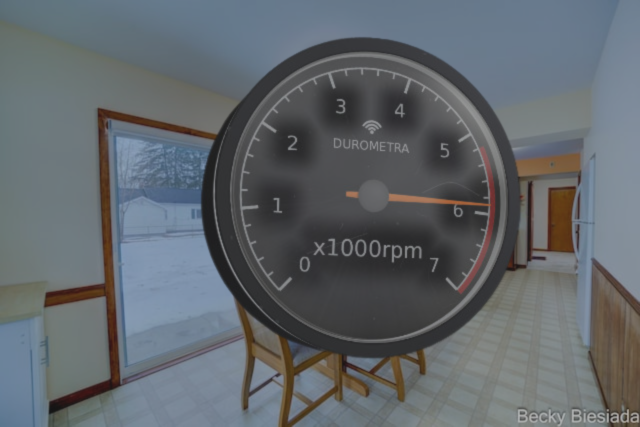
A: 5900 rpm
